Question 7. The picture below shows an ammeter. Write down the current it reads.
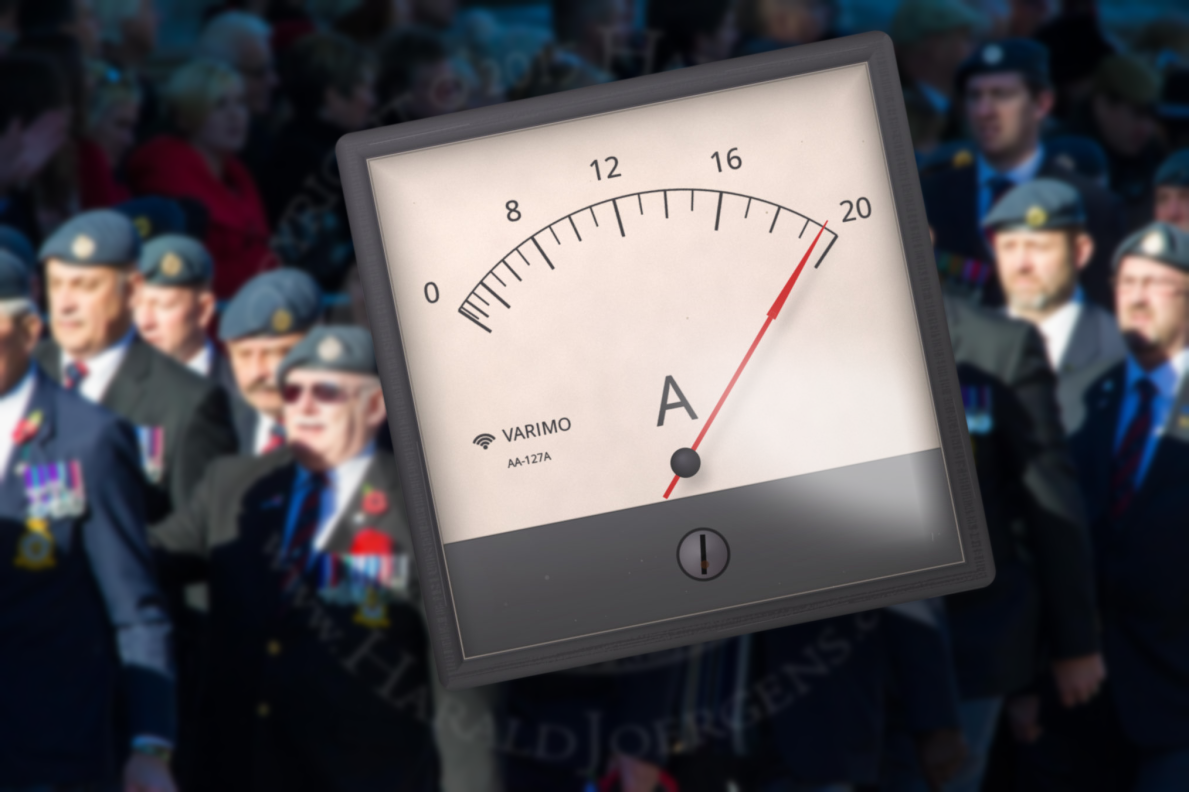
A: 19.5 A
